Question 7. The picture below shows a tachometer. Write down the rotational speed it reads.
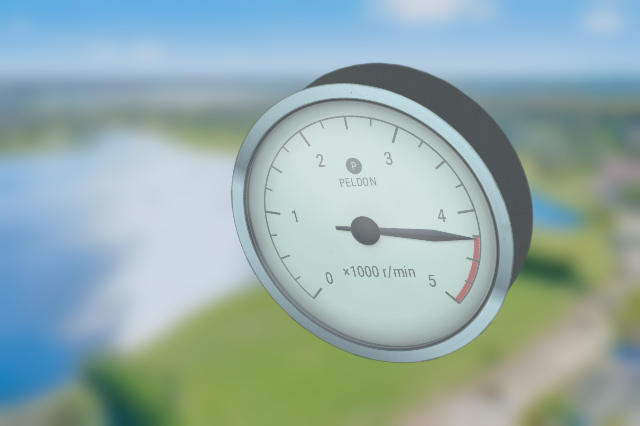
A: 4250 rpm
